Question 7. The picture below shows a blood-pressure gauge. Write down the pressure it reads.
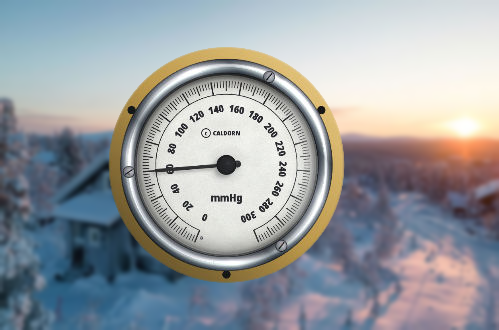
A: 60 mmHg
